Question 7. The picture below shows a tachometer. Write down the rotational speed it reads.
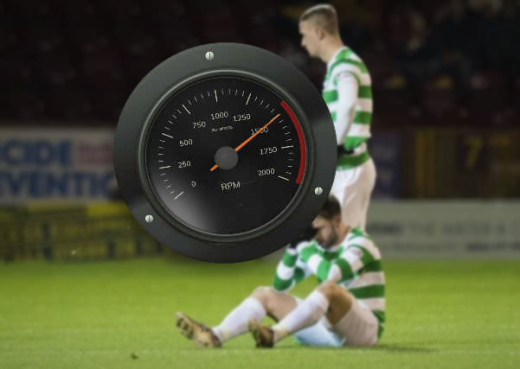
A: 1500 rpm
